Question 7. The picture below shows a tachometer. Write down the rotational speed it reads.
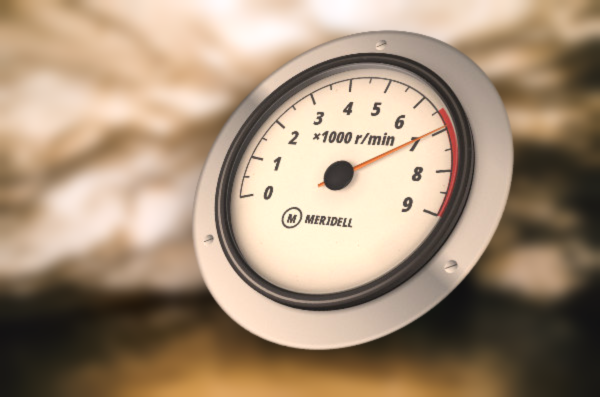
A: 7000 rpm
